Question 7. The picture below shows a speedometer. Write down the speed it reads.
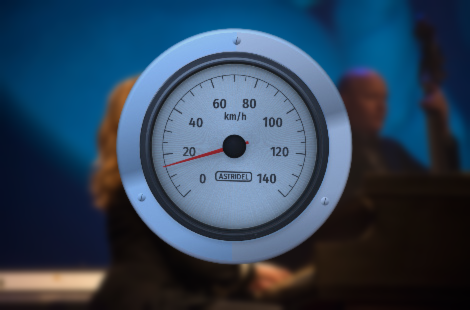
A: 15 km/h
